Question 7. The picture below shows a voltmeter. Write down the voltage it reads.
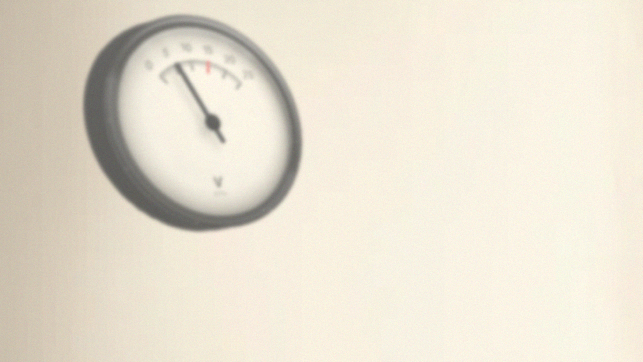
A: 5 V
